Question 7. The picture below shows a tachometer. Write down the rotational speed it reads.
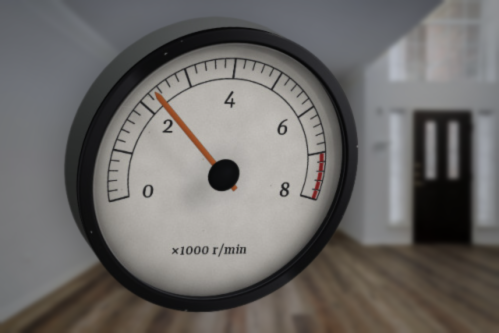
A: 2300 rpm
